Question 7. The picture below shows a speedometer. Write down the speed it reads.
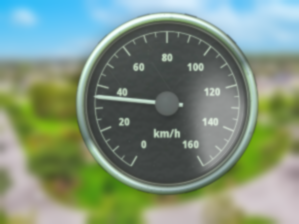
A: 35 km/h
